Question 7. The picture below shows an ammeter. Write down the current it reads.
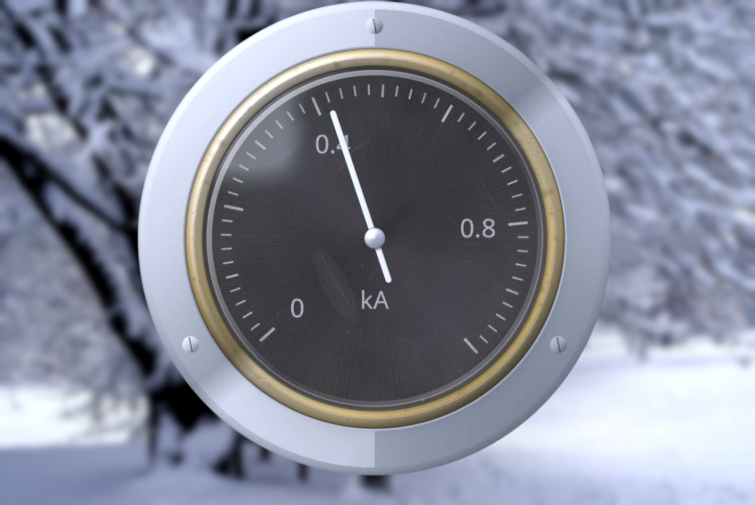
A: 0.42 kA
